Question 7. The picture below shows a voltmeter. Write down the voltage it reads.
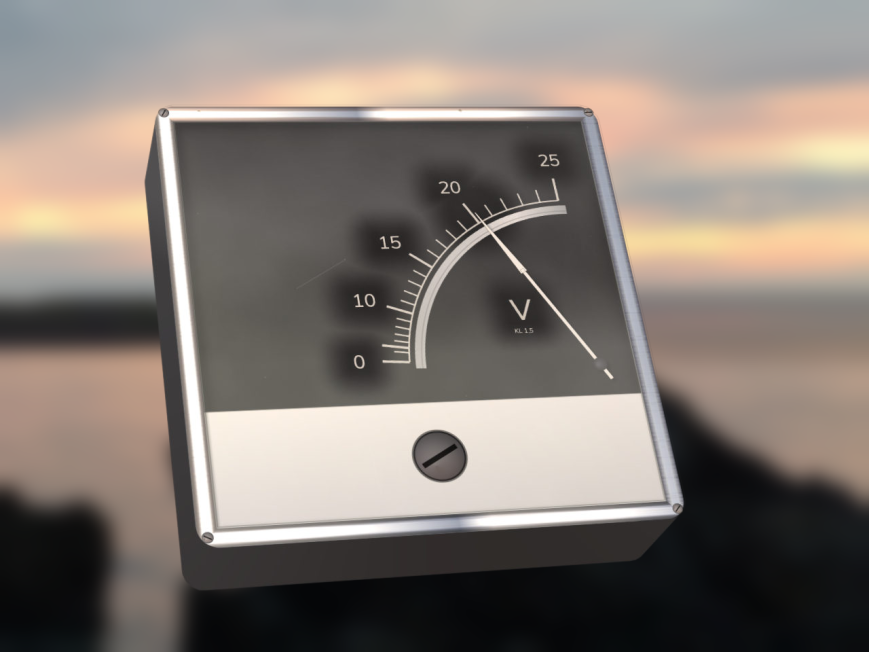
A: 20 V
